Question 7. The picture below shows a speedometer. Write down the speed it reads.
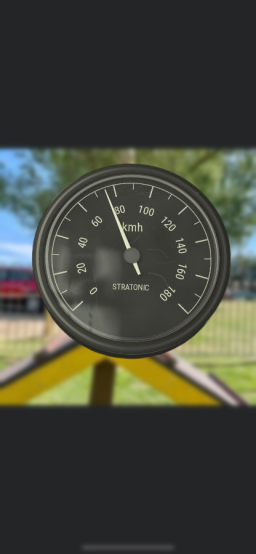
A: 75 km/h
